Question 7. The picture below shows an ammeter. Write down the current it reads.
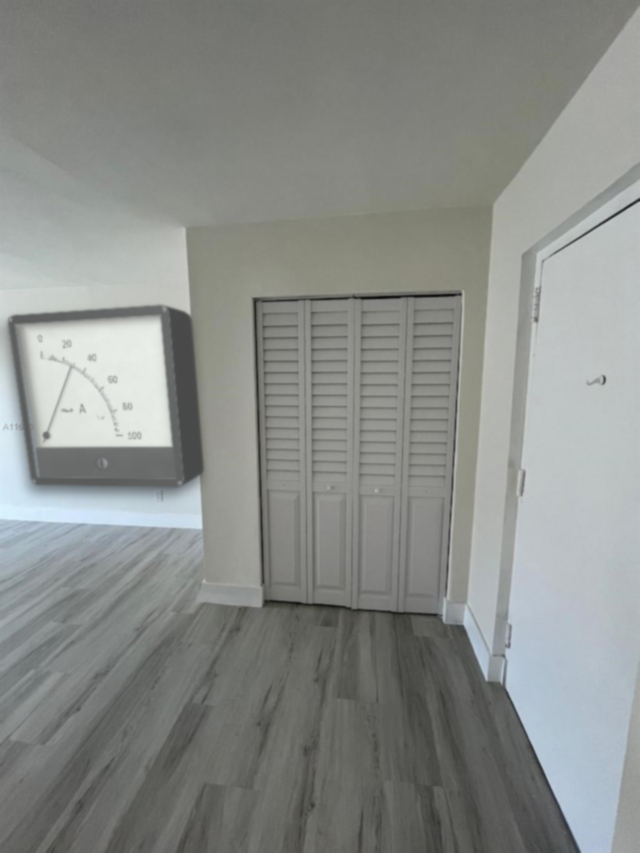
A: 30 A
